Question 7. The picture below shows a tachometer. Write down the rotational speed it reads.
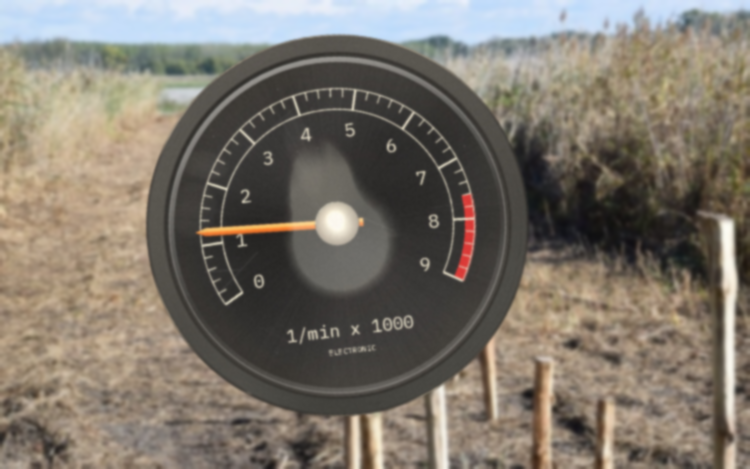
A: 1200 rpm
